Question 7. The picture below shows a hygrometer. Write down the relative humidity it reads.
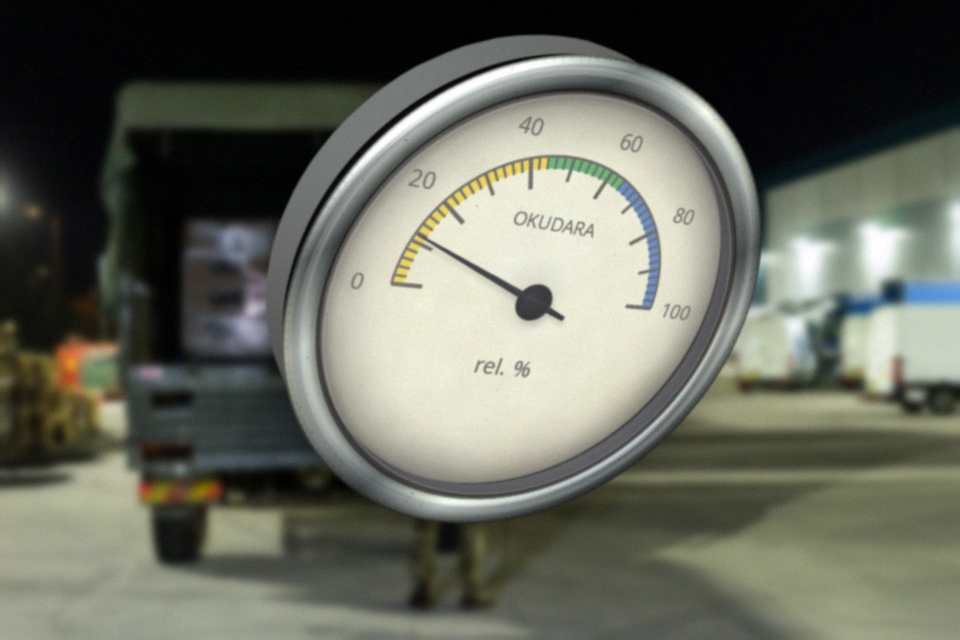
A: 12 %
